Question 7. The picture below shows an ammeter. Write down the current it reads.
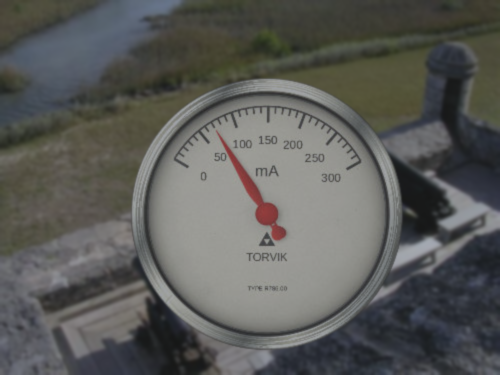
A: 70 mA
